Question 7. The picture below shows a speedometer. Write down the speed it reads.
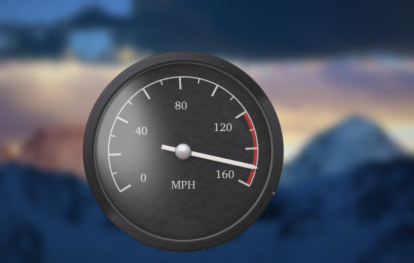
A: 150 mph
